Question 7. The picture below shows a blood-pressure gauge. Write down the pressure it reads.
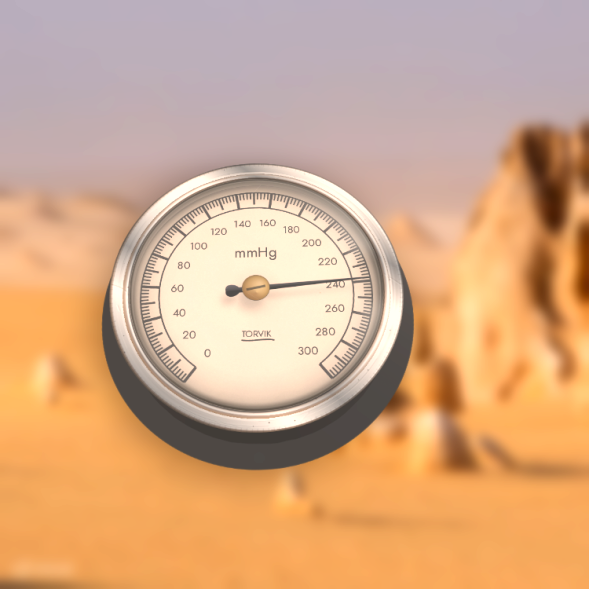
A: 240 mmHg
